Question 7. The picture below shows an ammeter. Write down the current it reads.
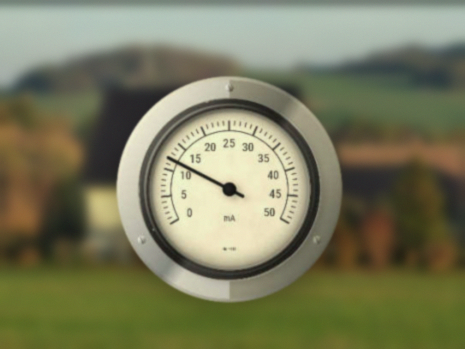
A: 12 mA
